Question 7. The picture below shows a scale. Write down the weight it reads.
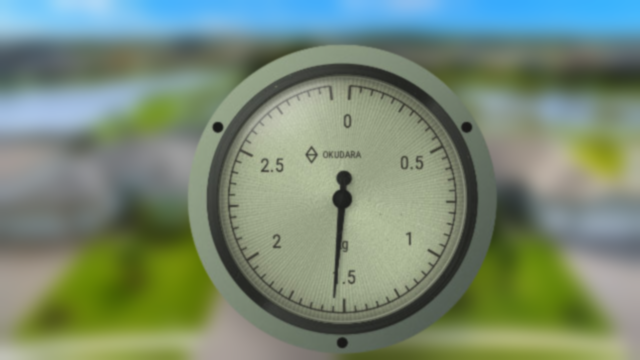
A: 1.55 kg
